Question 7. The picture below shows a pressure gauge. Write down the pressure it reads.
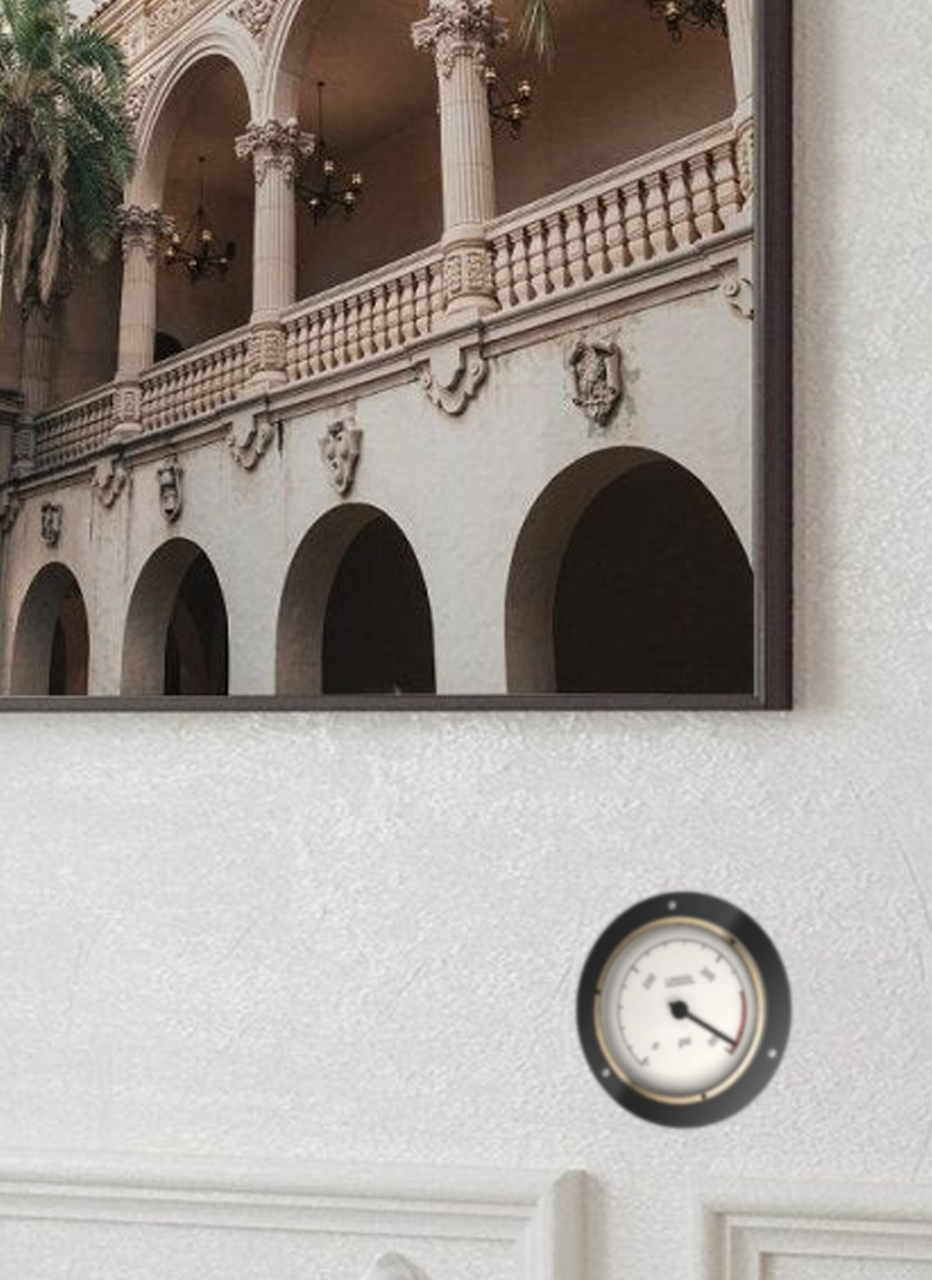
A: 290 psi
